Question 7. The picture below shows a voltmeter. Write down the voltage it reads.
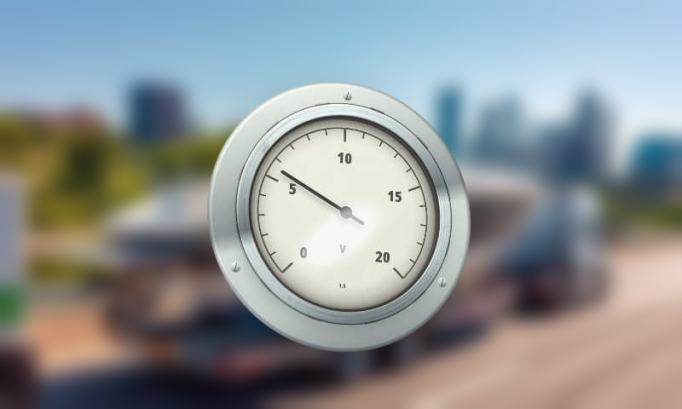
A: 5.5 V
